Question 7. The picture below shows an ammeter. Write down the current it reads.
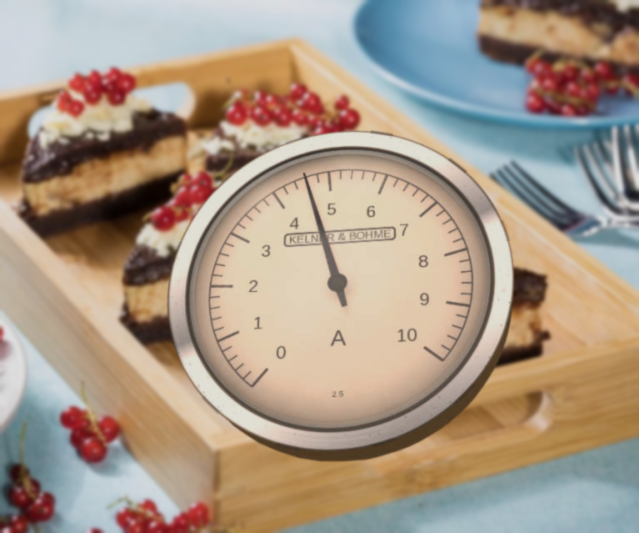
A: 4.6 A
